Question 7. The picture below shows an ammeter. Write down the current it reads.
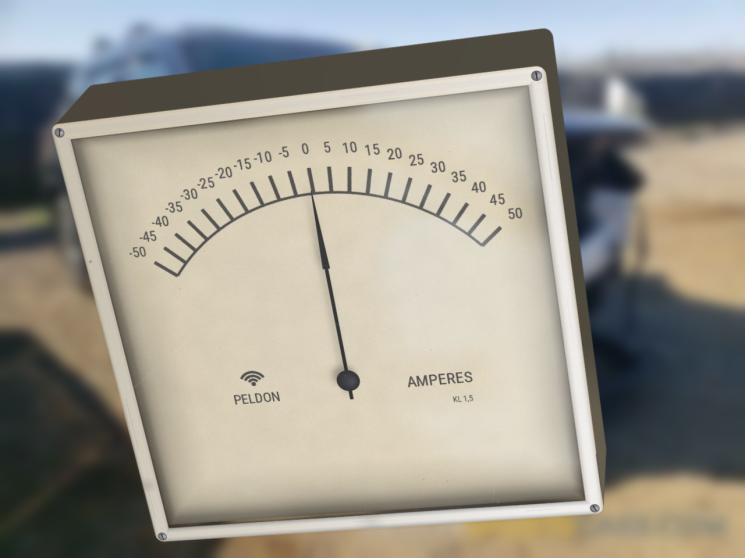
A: 0 A
